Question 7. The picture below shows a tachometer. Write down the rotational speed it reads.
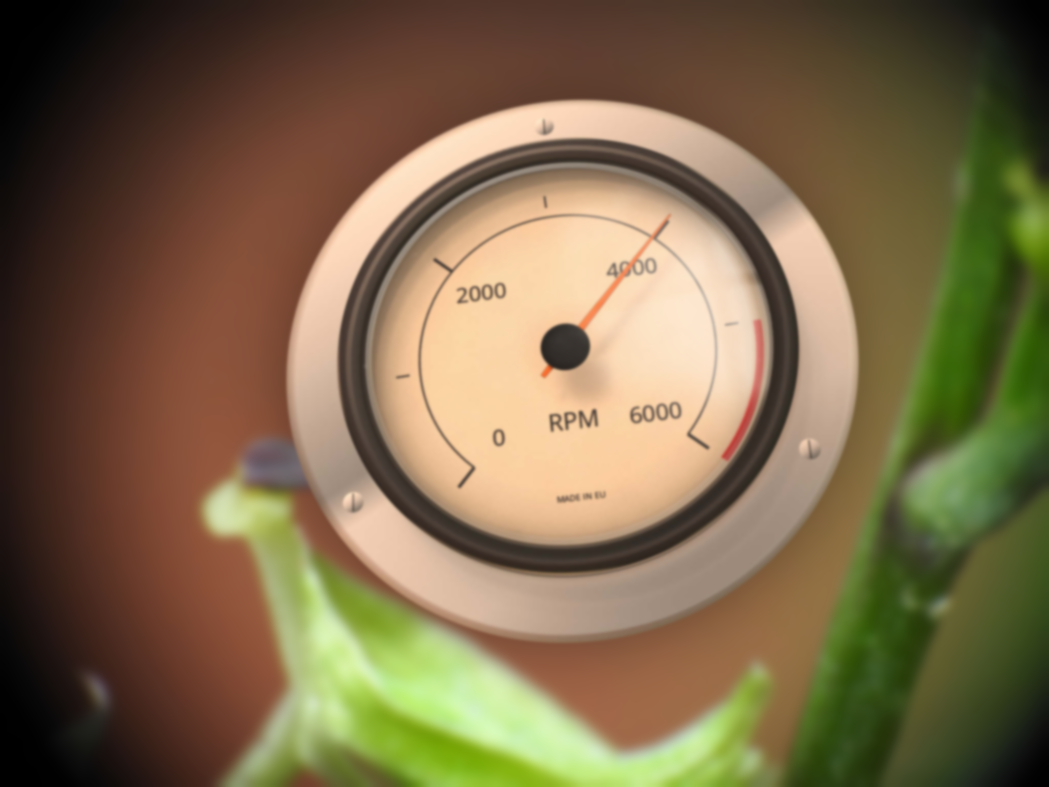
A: 4000 rpm
